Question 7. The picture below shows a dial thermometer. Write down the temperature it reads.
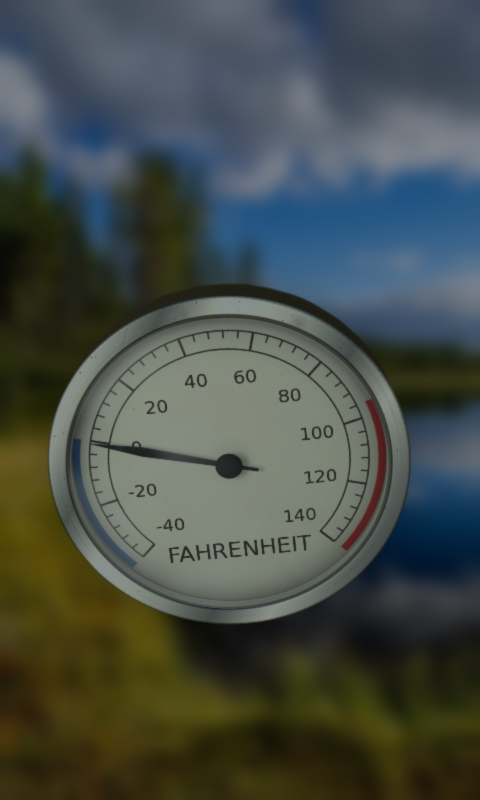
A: 0 °F
